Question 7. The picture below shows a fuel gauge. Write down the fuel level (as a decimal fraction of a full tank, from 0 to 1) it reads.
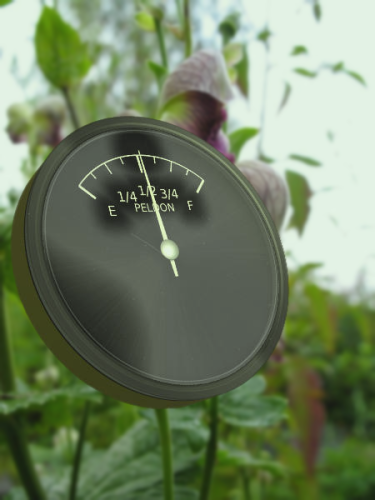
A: 0.5
